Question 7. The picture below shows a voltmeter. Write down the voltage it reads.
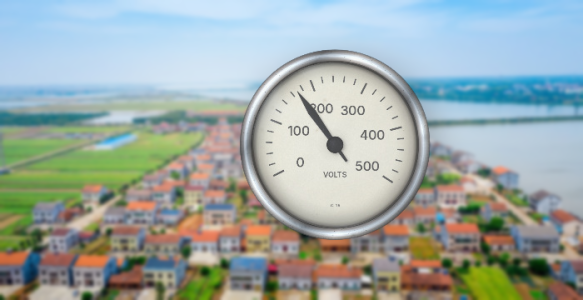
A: 170 V
